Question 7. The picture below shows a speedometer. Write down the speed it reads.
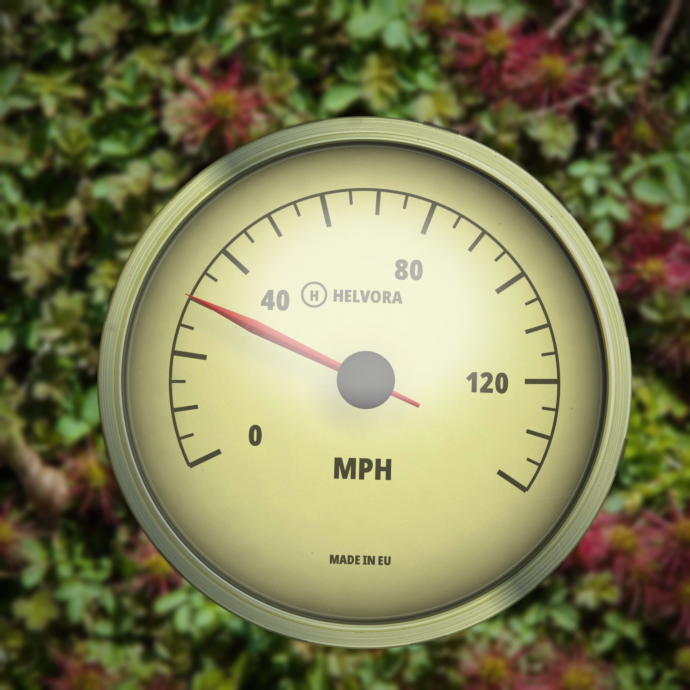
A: 30 mph
